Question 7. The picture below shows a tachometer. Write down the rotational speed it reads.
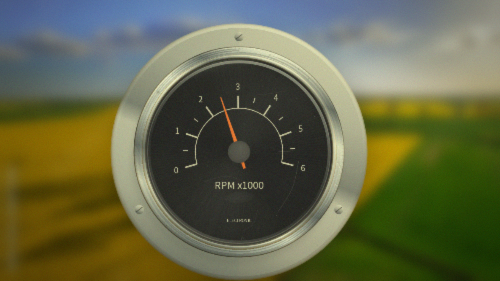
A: 2500 rpm
